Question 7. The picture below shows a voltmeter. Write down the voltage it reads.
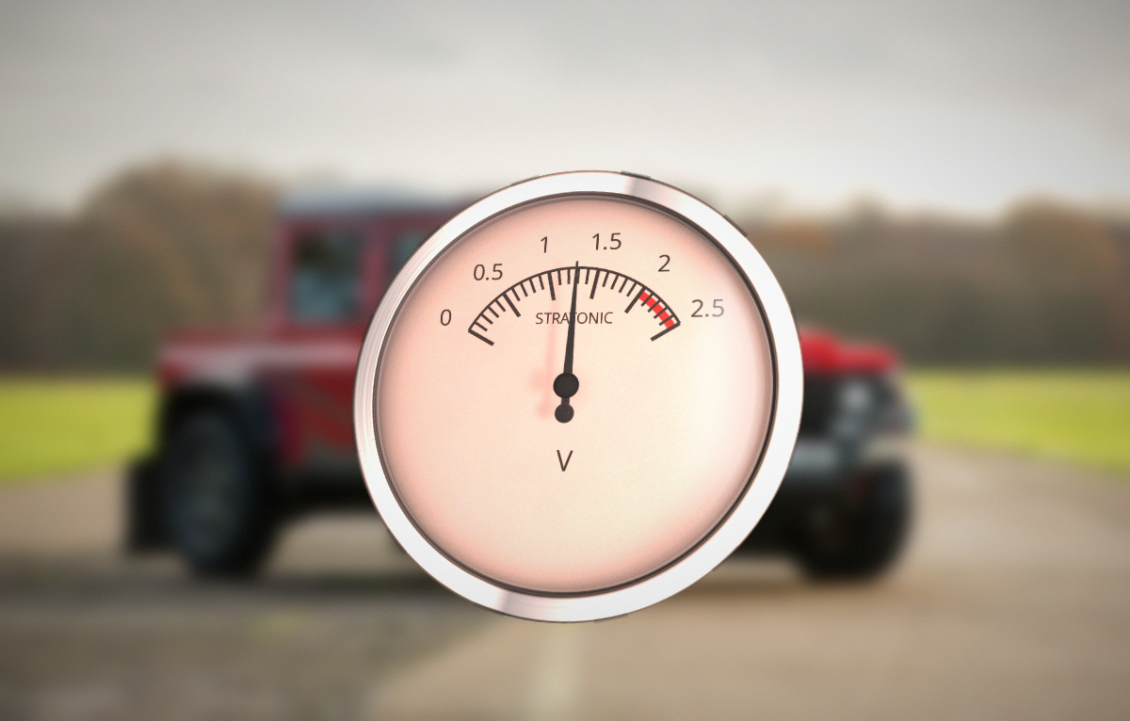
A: 1.3 V
